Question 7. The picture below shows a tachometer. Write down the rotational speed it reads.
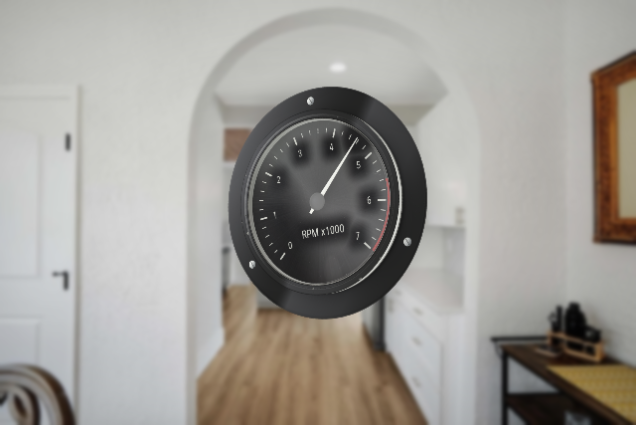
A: 4600 rpm
